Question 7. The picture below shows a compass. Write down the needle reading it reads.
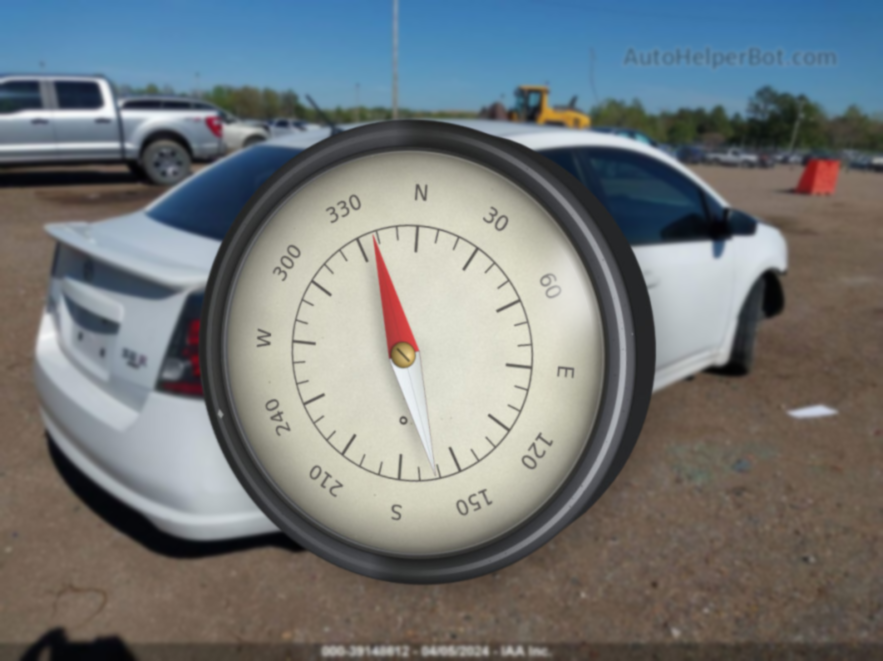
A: 340 °
